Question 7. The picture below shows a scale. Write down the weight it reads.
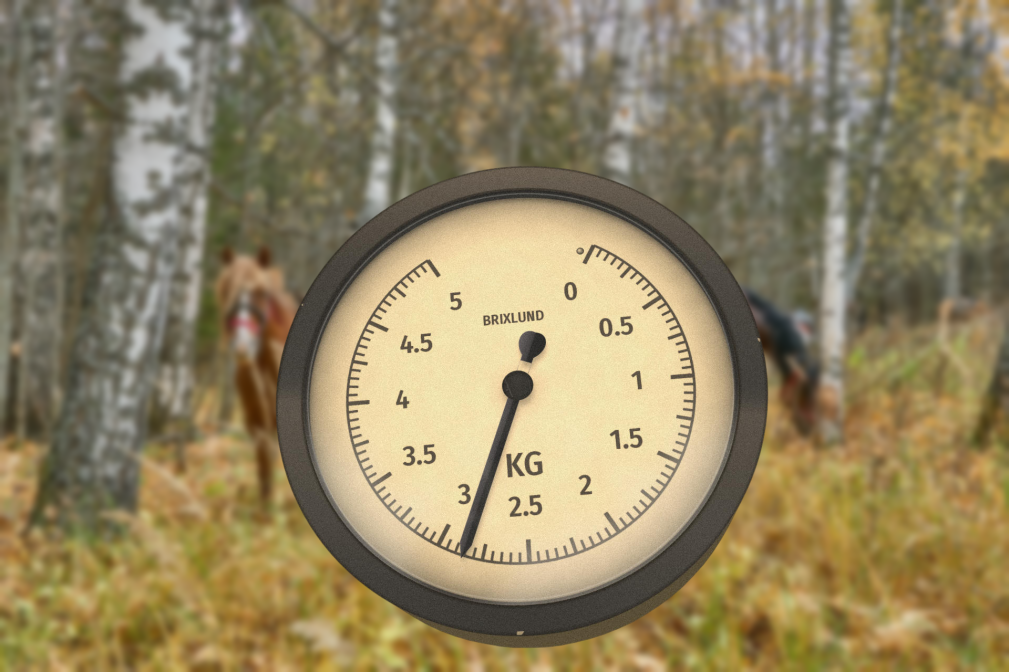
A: 2.85 kg
